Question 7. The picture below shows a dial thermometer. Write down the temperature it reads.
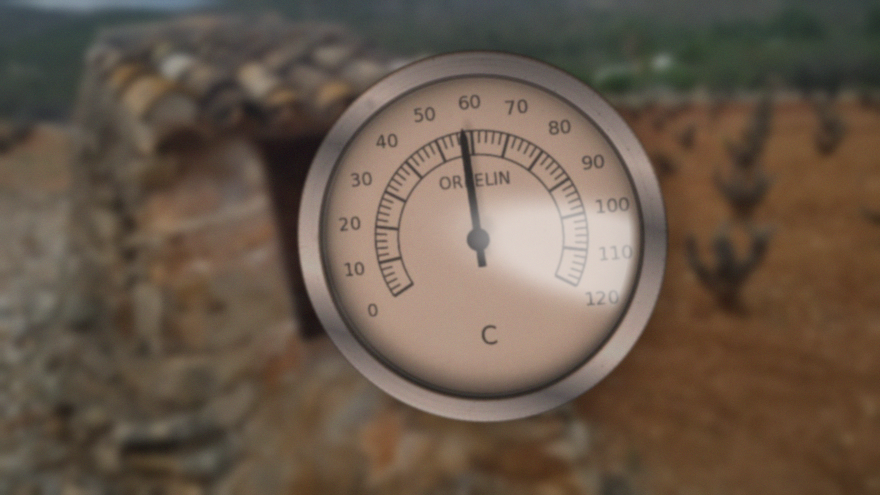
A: 58 °C
